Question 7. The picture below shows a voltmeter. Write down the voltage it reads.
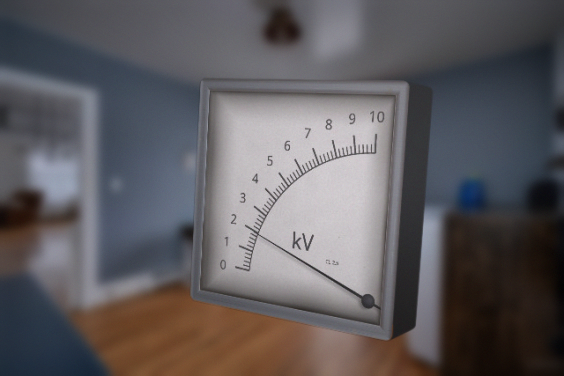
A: 2 kV
